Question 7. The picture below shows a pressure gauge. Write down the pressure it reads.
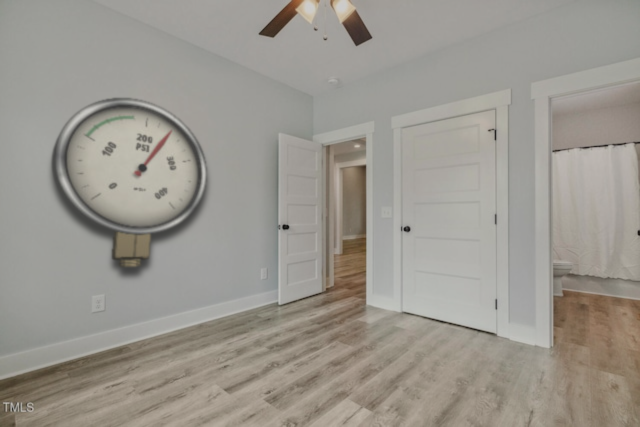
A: 240 psi
